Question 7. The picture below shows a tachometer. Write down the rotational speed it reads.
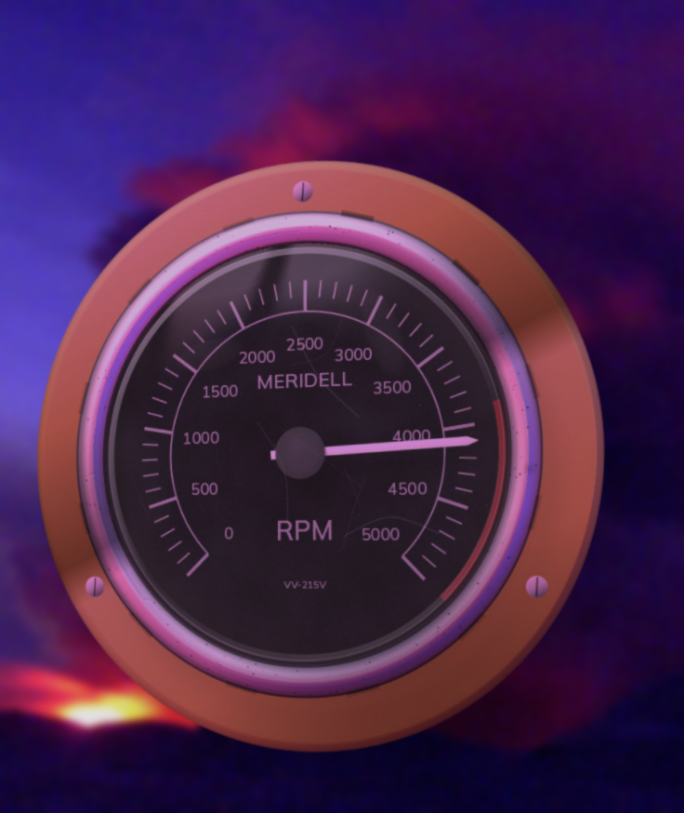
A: 4100 rpm
